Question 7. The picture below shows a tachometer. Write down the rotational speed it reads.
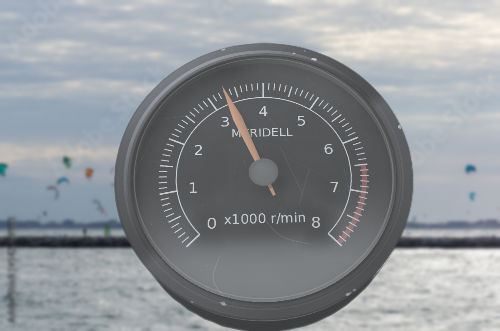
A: 3300 rpm
